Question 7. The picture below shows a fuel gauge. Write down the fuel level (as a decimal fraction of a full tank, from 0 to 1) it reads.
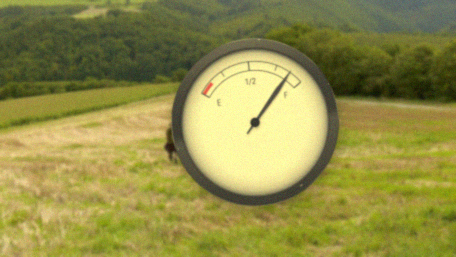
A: 0.875
